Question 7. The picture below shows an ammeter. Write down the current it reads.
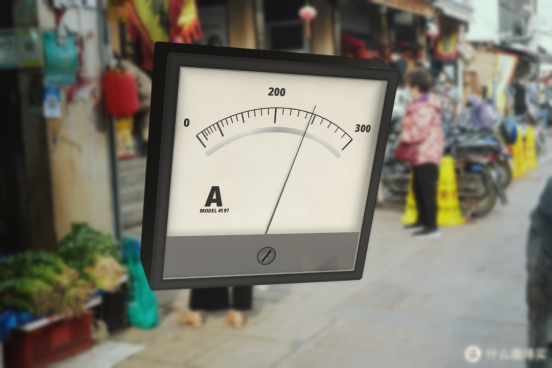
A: 245 A
